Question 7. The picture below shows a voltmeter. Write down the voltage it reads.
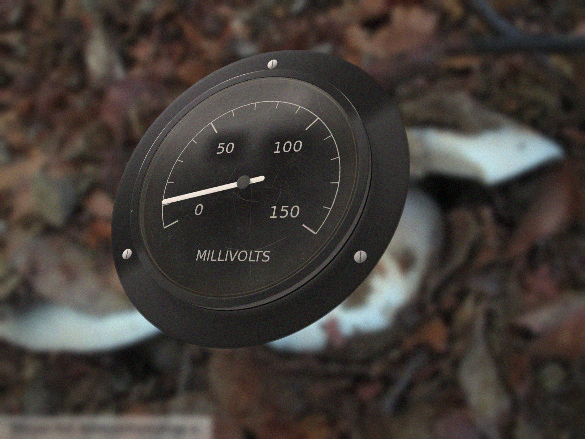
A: 10 mV
